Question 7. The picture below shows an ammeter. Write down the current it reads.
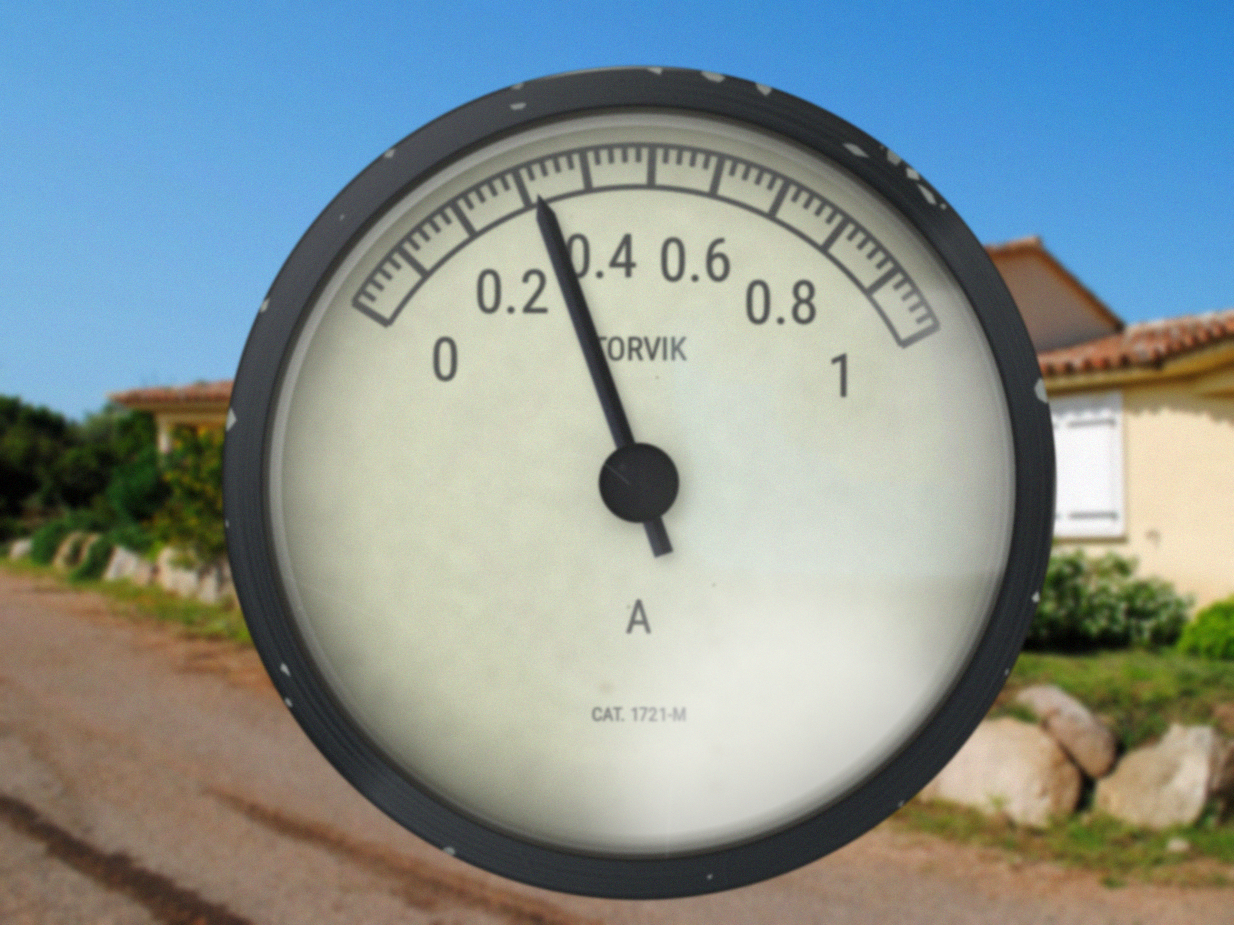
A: 0.32 A
